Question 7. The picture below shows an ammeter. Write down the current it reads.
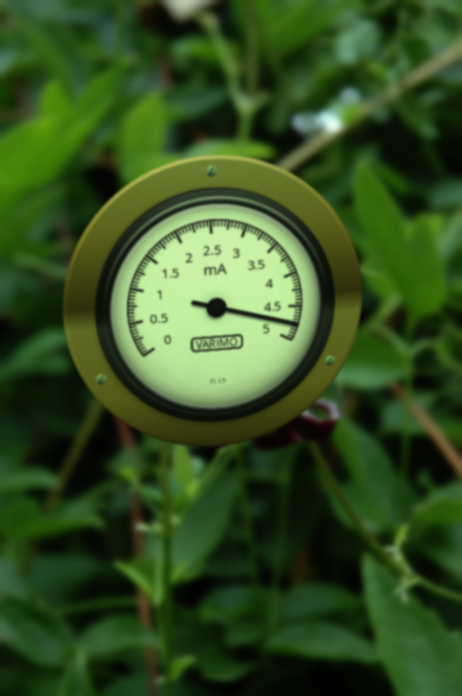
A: 4.75 mA
